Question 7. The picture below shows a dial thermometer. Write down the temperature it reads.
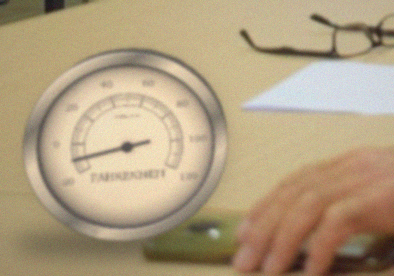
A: -10 °F
